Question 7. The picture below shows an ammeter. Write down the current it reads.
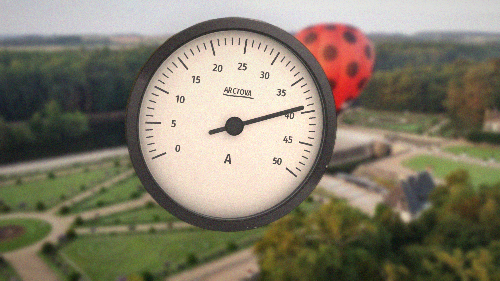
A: 39 A
